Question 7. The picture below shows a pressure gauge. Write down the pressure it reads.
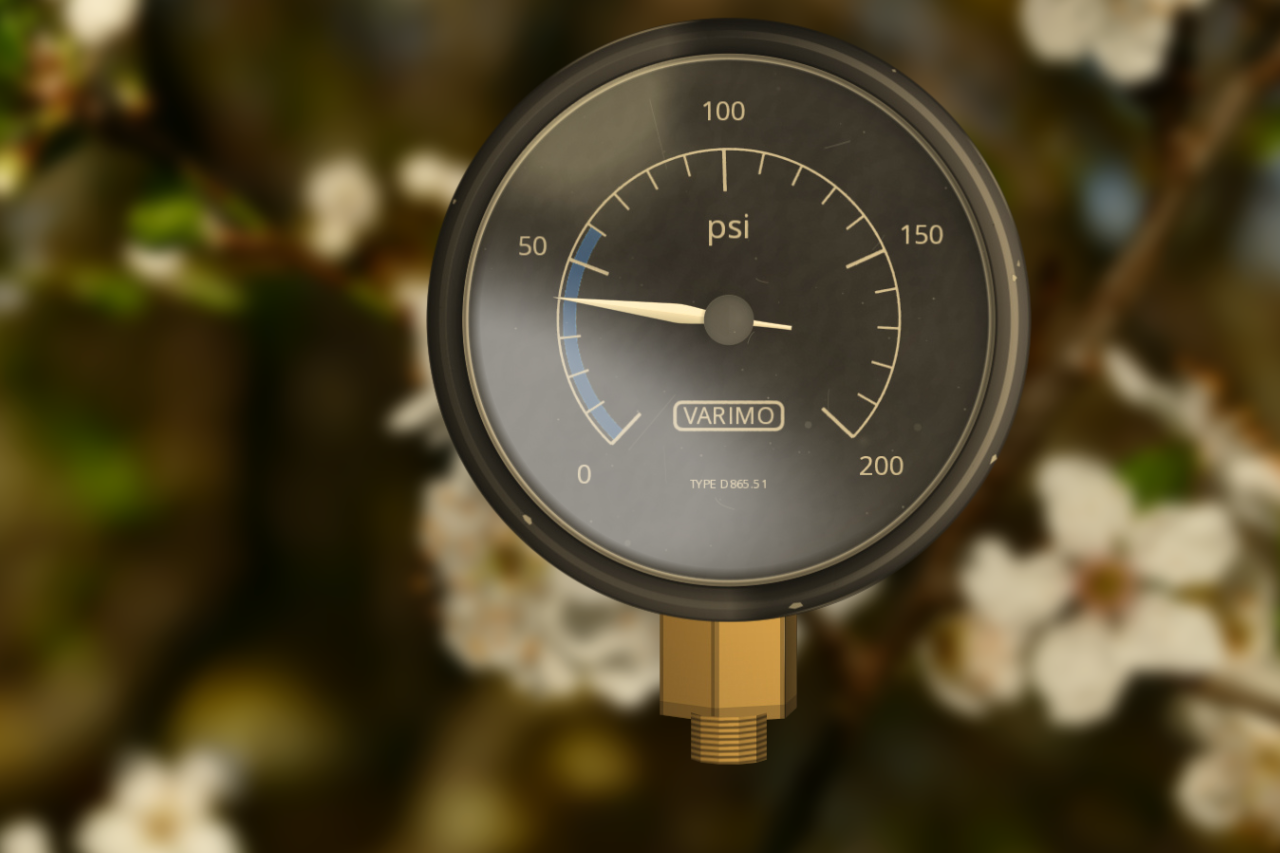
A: 40 psi
